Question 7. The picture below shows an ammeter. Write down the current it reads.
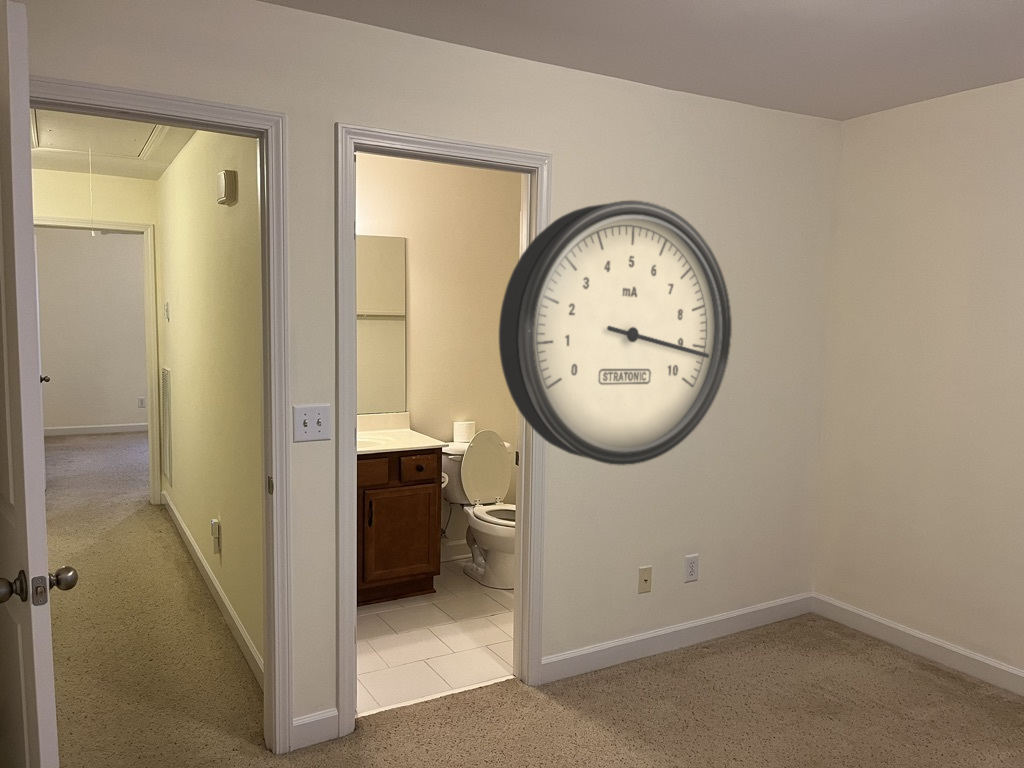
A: 9.2 mA
